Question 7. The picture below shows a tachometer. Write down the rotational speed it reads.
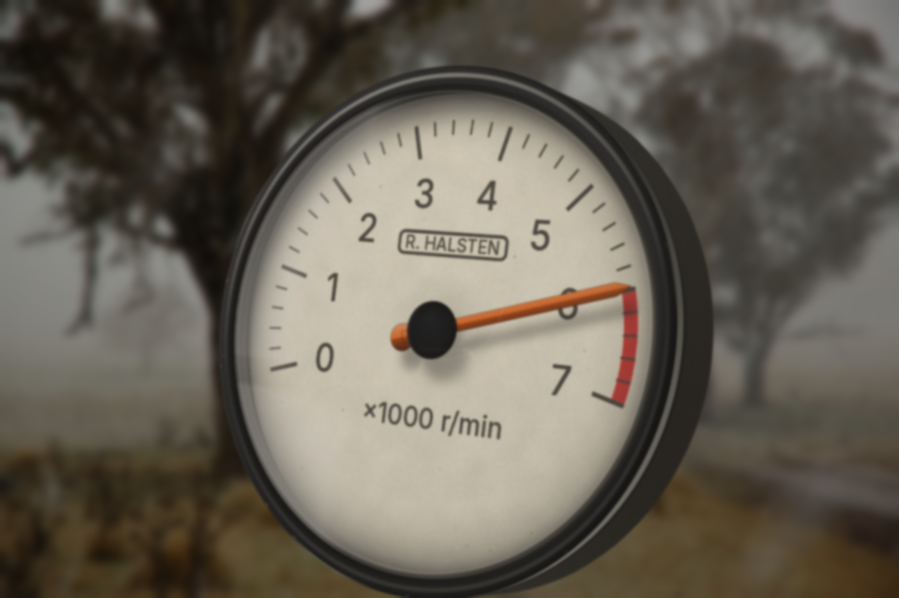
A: 6000 rpm
